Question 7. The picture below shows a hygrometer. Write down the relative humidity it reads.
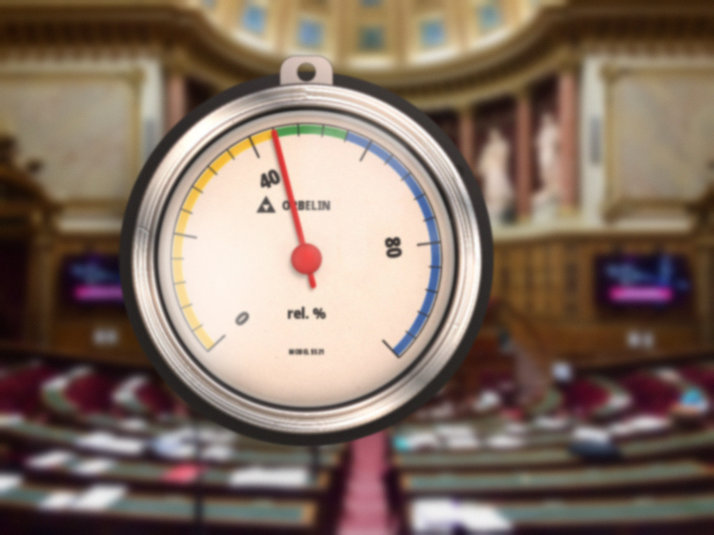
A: 44 %
